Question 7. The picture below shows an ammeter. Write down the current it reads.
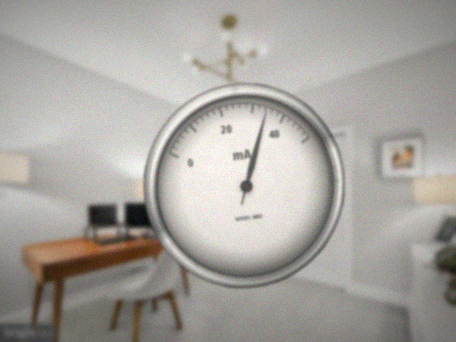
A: 34 mA
